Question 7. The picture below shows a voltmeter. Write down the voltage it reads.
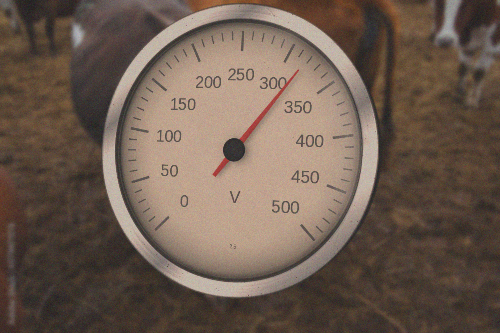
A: 320 V
